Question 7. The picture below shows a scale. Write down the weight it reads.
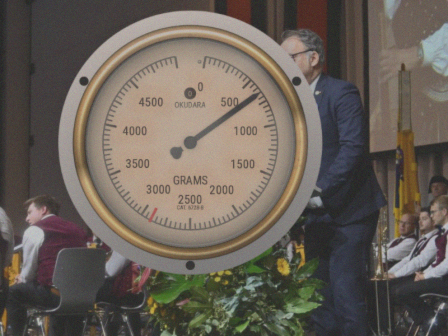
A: 650 g
